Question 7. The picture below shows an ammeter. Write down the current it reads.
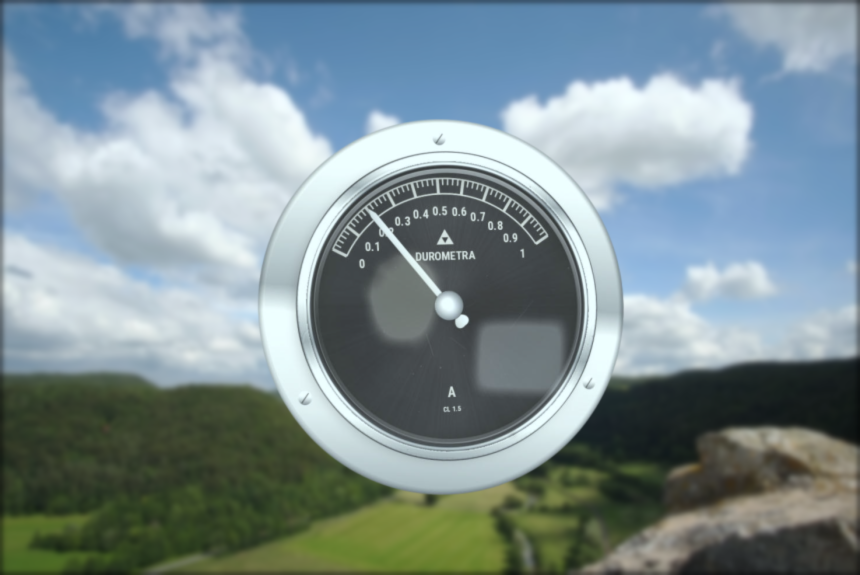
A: 0.2 A
